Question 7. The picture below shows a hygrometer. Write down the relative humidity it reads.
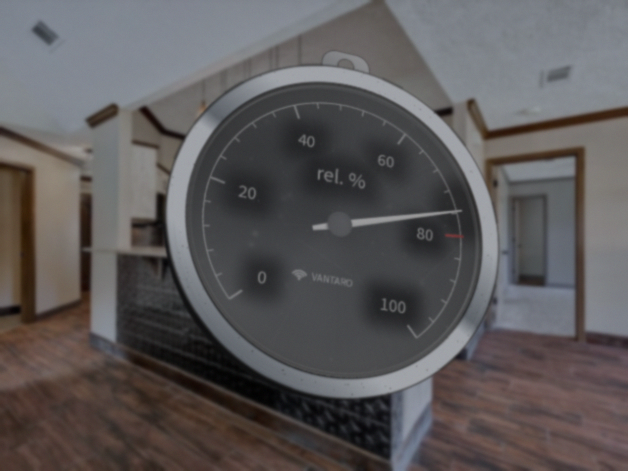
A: 76 %
